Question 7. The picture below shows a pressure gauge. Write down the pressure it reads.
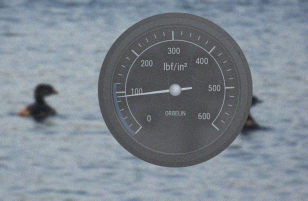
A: 90 psi
